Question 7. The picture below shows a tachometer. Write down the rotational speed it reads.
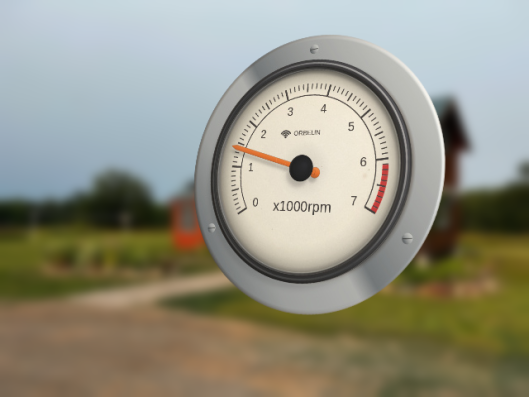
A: 1400 rpm
